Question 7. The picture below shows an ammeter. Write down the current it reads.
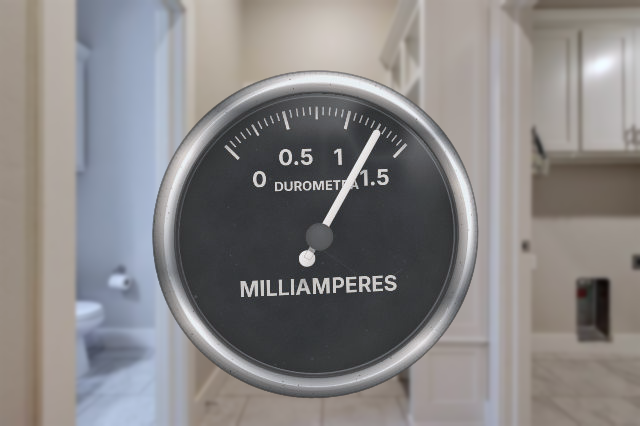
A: 1.25 mA
